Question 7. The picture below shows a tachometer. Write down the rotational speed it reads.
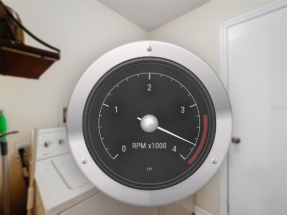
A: 3700 rpm
